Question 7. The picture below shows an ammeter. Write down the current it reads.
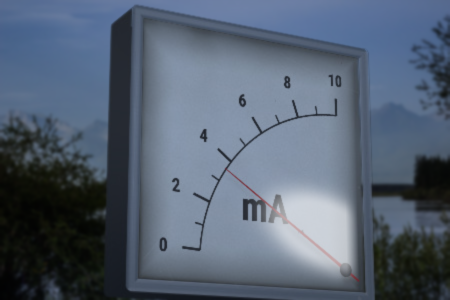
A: 3.5 mA
